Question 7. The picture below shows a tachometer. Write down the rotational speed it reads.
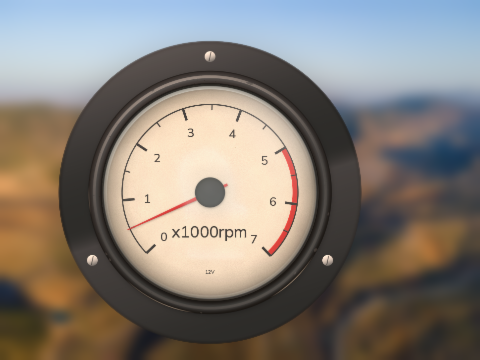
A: 500 rpm
